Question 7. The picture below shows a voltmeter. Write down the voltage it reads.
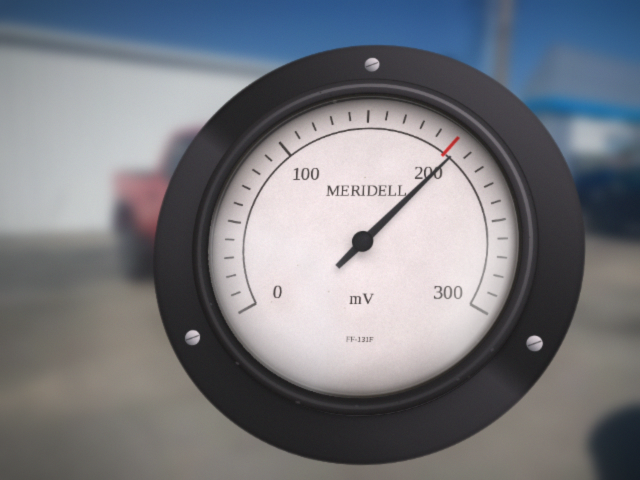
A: 205 mV
